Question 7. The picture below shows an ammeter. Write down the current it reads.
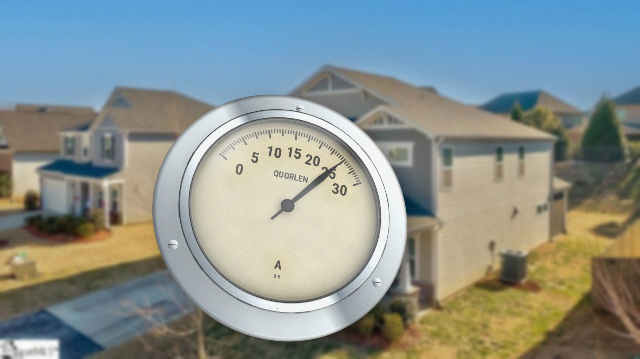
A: 25 A
